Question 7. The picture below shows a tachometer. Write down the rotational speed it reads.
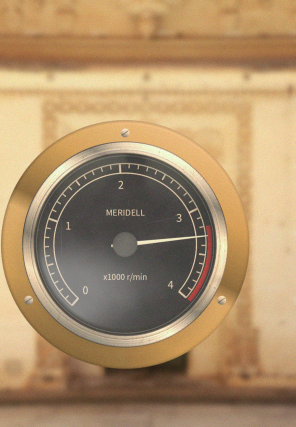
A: 3300 rpm
